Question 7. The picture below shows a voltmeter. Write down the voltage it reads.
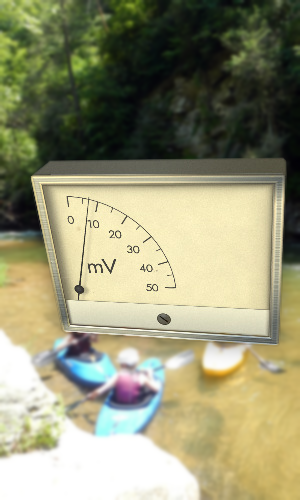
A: 7.5 mV
